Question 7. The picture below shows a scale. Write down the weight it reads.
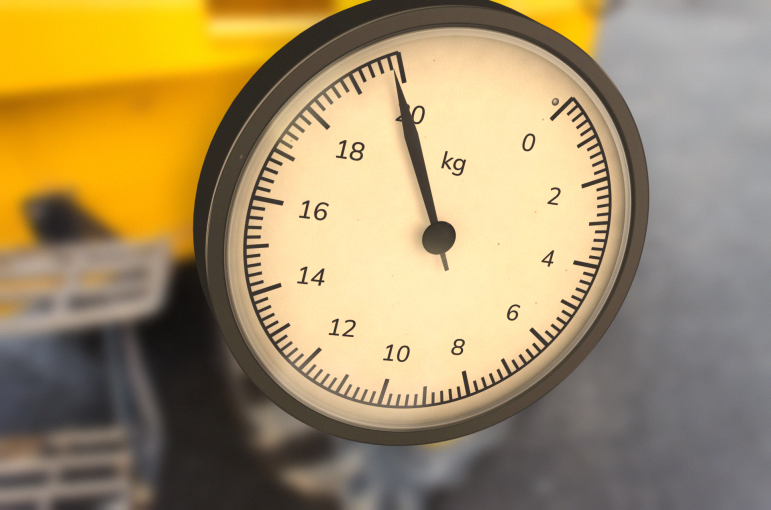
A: 19.8 kg
